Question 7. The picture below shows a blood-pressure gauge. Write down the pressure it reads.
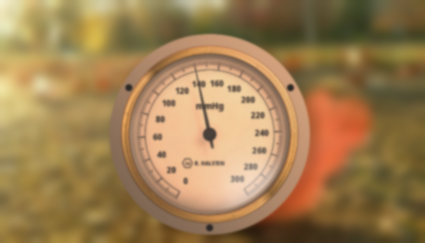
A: 140 mmHg
